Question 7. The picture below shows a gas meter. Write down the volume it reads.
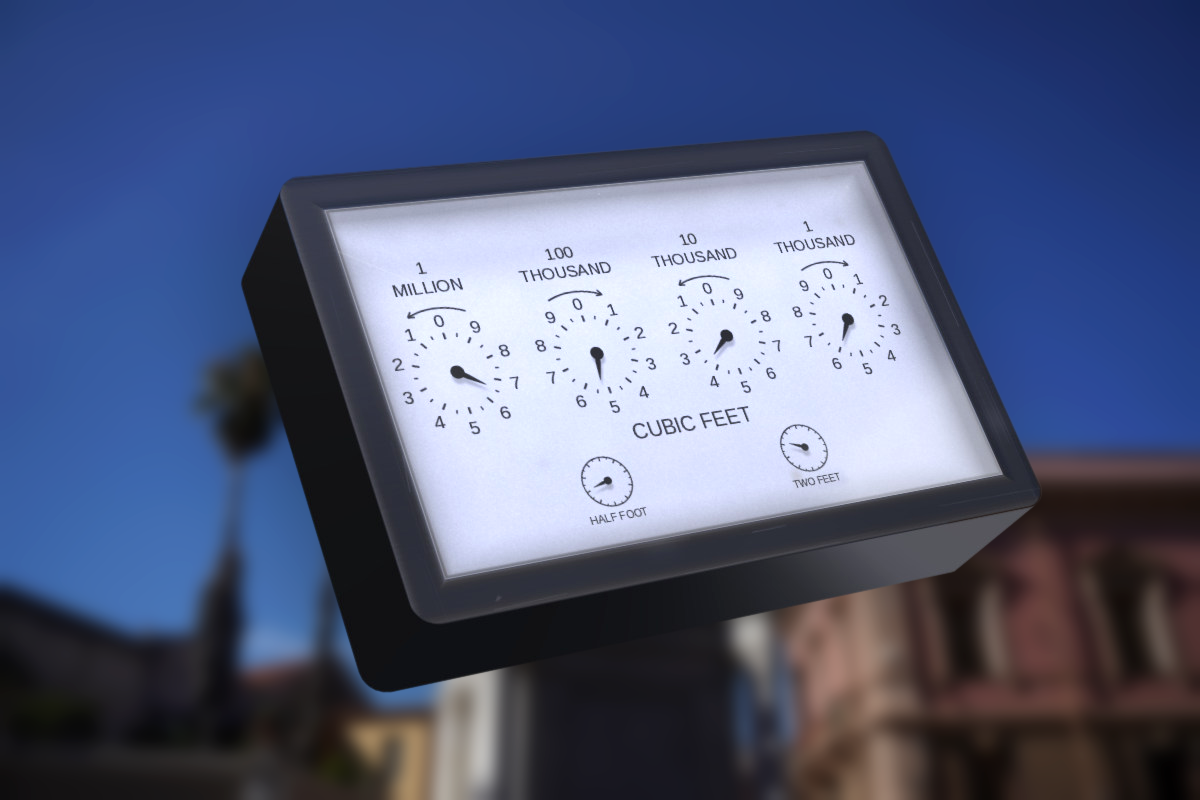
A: 653600 ft³
